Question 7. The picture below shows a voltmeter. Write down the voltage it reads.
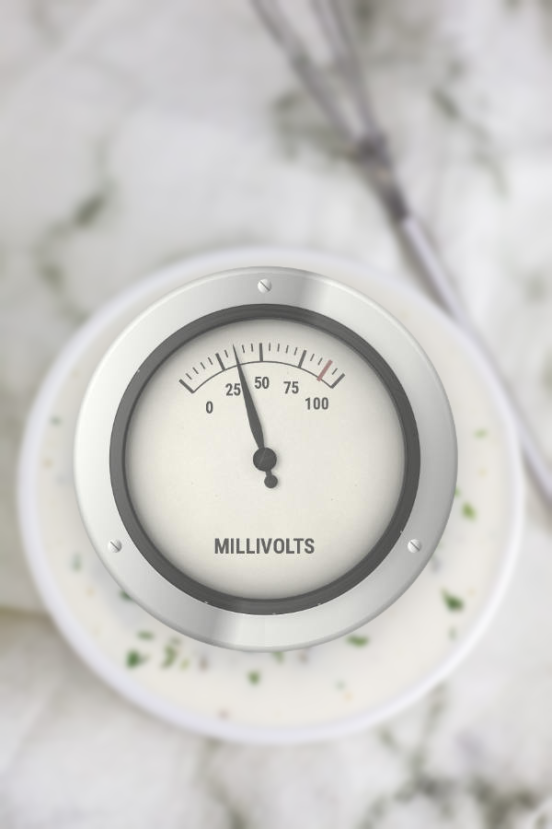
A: 35 mV
